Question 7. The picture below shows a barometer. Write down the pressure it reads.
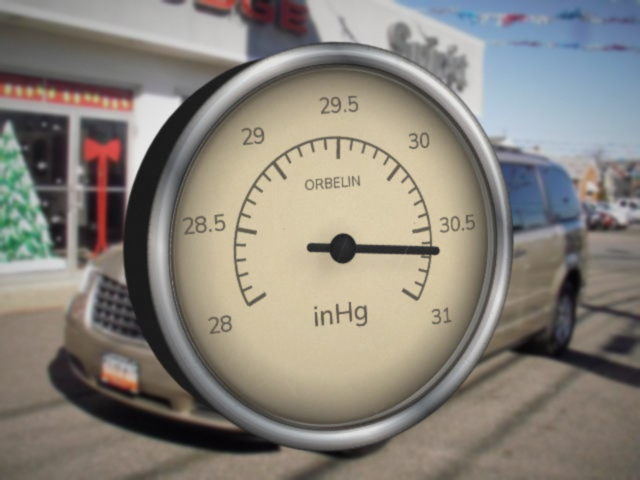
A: 30.65 inHg
